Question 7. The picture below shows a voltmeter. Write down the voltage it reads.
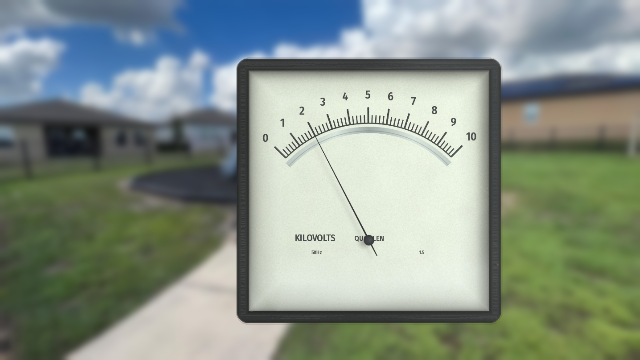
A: 2 kV
